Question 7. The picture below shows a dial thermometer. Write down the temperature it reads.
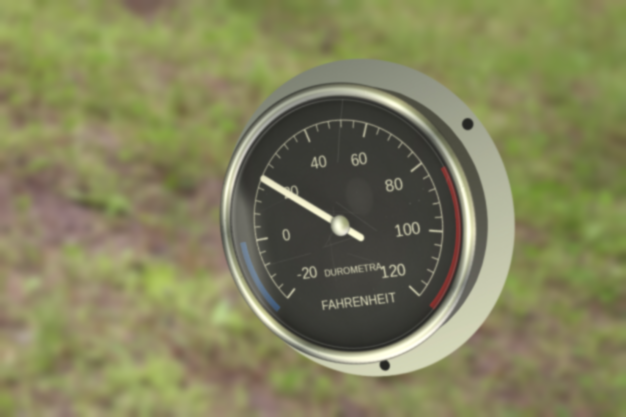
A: 20 °F
